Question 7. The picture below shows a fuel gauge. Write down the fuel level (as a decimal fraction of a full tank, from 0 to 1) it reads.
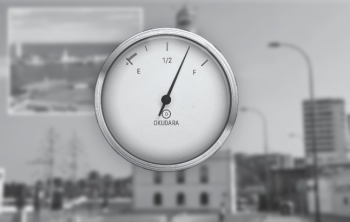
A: 0.75
